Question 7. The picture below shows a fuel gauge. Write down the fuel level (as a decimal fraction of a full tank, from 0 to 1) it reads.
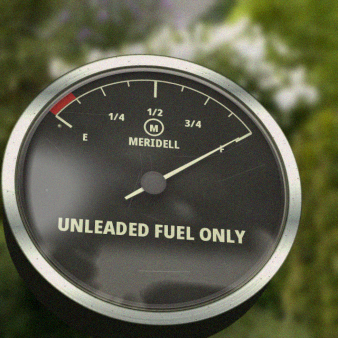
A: 1
